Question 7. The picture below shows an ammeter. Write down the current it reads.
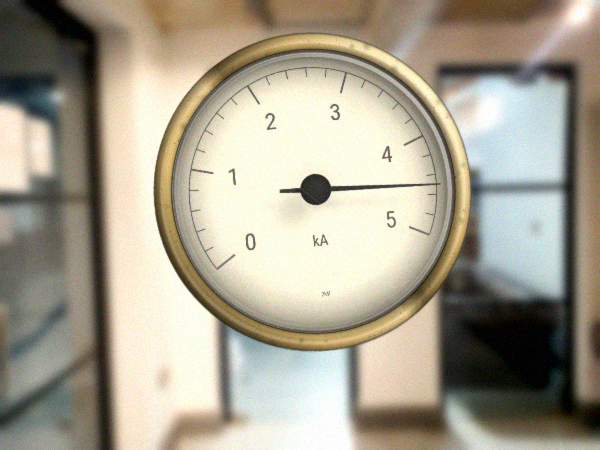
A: 4.5 kA
